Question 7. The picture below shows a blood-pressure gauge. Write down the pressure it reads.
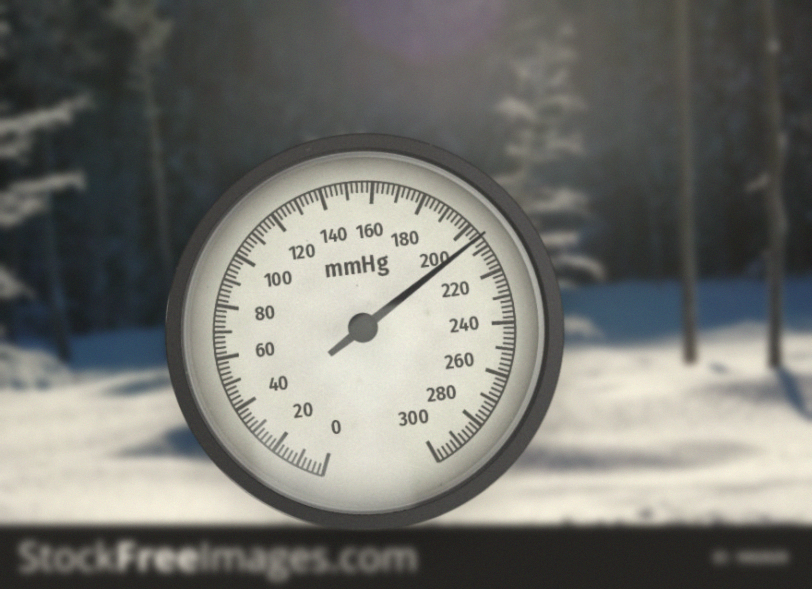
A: 206 mmHg
